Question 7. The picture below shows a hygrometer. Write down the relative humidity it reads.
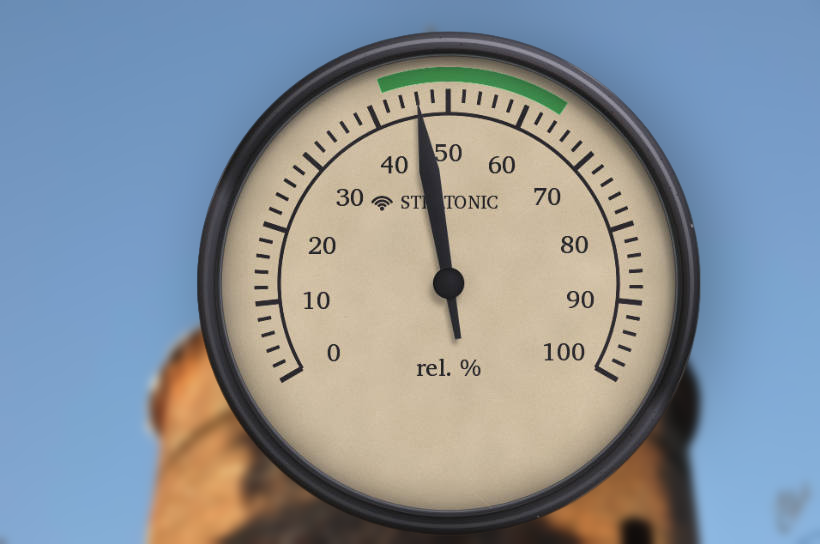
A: 46 %
